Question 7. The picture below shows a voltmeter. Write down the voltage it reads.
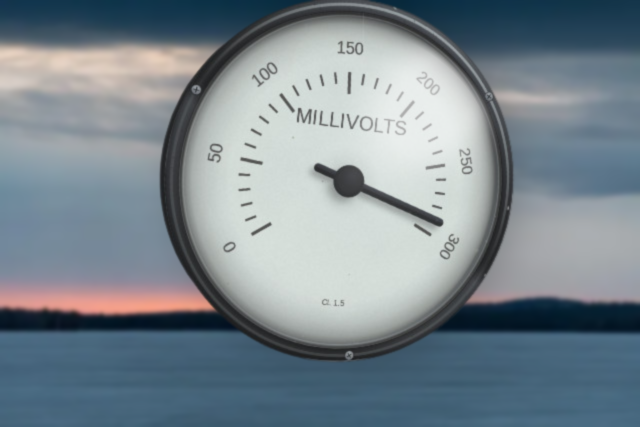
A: 290 mV
